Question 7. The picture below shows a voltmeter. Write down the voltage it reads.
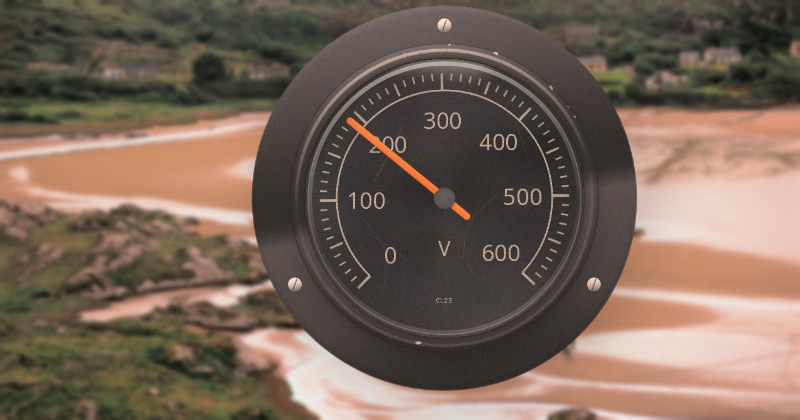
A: 190 V
